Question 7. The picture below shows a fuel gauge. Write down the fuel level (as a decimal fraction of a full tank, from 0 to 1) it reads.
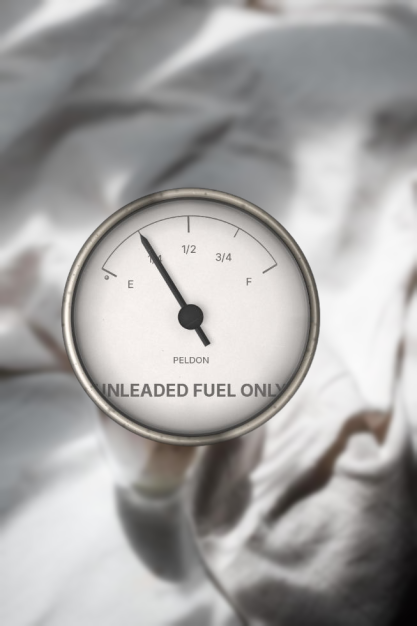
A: 0.25
